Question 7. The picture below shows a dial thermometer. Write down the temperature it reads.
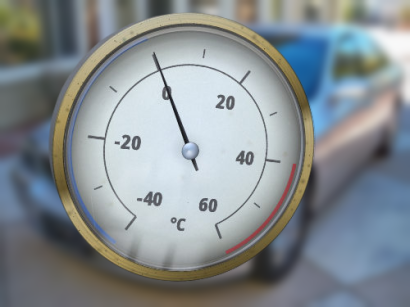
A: 0 °C
